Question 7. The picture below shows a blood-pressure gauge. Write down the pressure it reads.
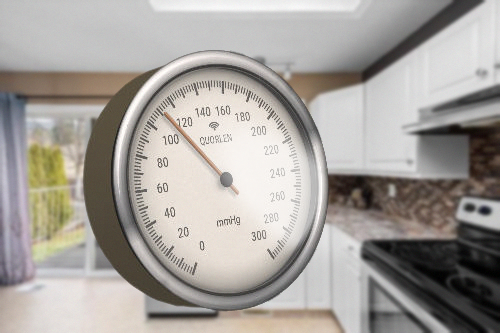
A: 110 mmHg
